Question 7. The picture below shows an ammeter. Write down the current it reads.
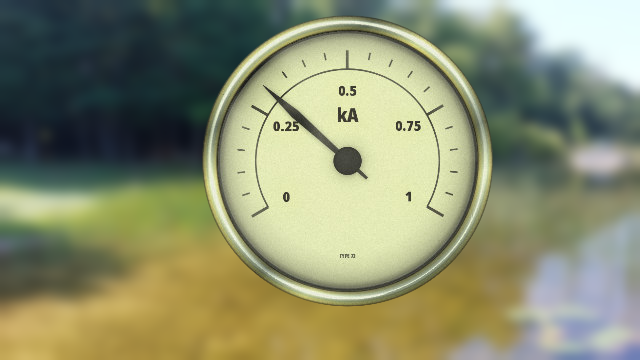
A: 0.3 kA
